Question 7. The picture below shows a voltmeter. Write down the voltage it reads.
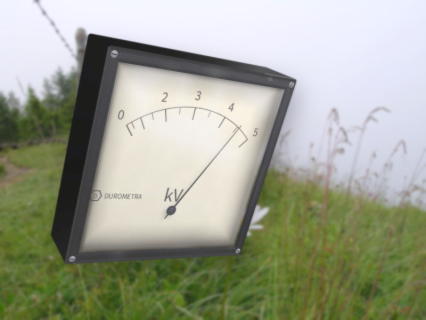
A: 4.5 kV
